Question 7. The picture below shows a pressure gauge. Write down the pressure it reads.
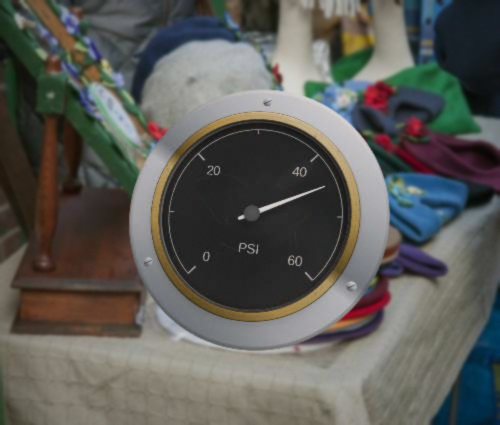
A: 45 psi
